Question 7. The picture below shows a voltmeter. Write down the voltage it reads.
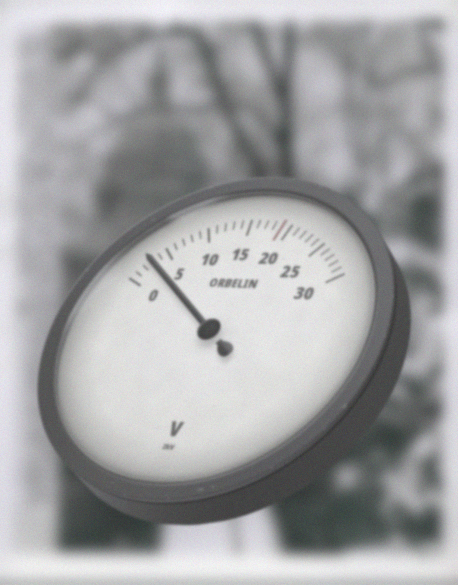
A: 3 V
